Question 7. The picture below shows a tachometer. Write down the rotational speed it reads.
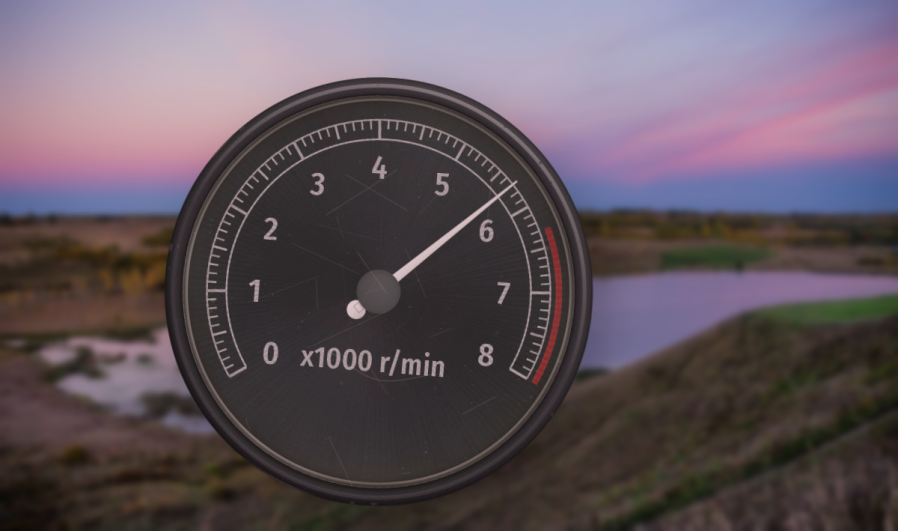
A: 5700 rpm
